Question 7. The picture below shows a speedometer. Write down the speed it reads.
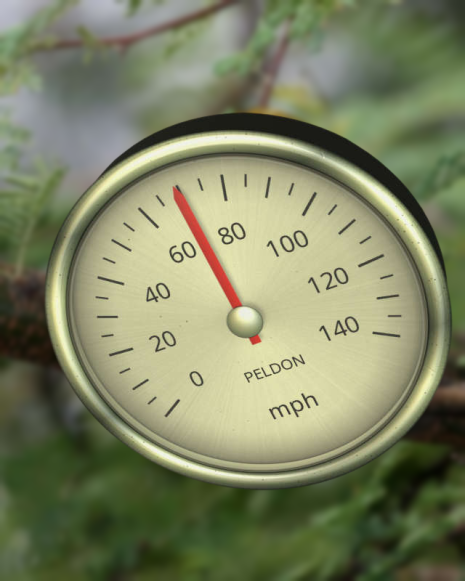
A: 70 mph
